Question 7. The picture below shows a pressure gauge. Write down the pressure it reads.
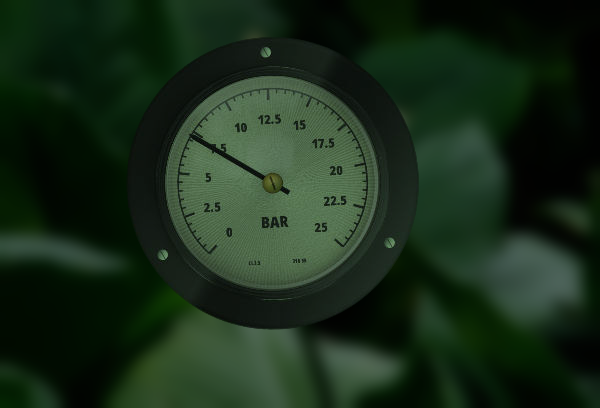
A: 7.25 bar
